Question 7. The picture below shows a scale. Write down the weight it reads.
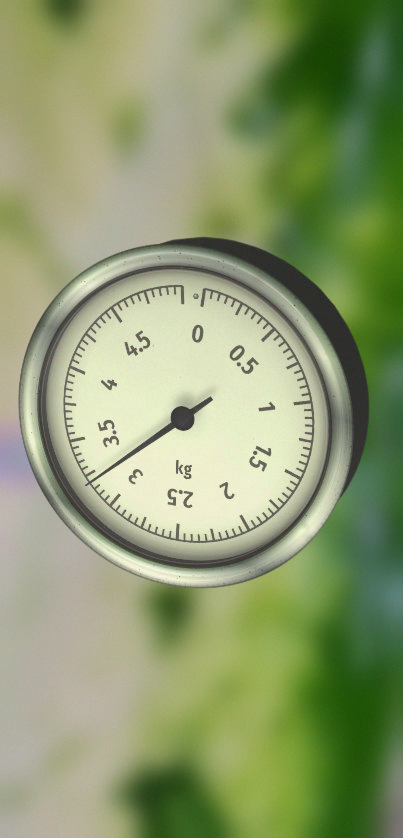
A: 3.2 kg
